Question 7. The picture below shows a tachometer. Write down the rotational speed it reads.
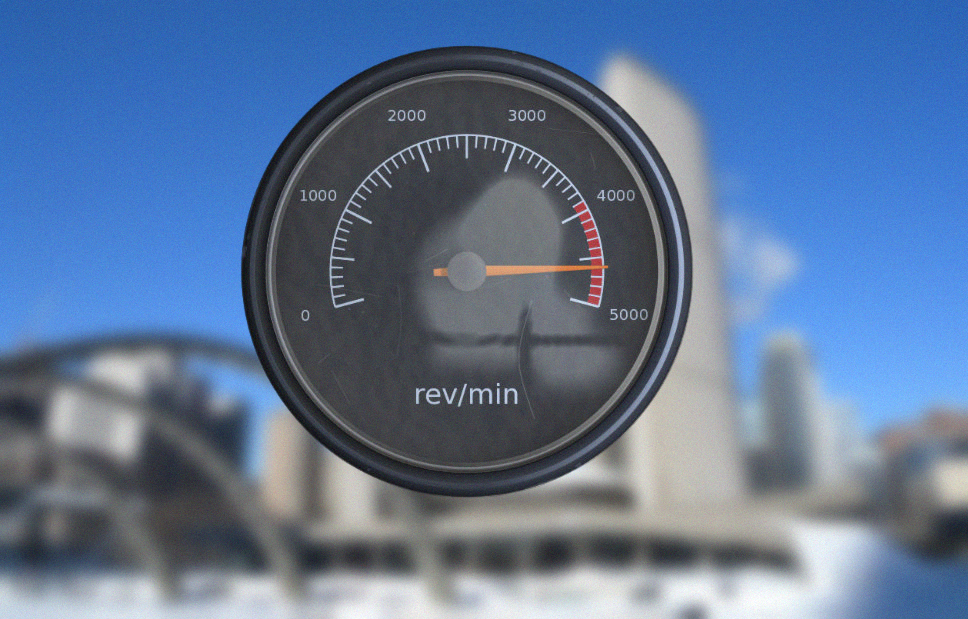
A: 4600 rpm
